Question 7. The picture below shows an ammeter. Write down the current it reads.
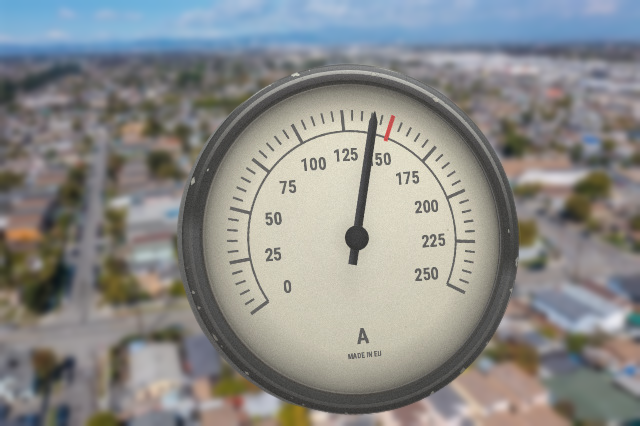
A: 140 A
